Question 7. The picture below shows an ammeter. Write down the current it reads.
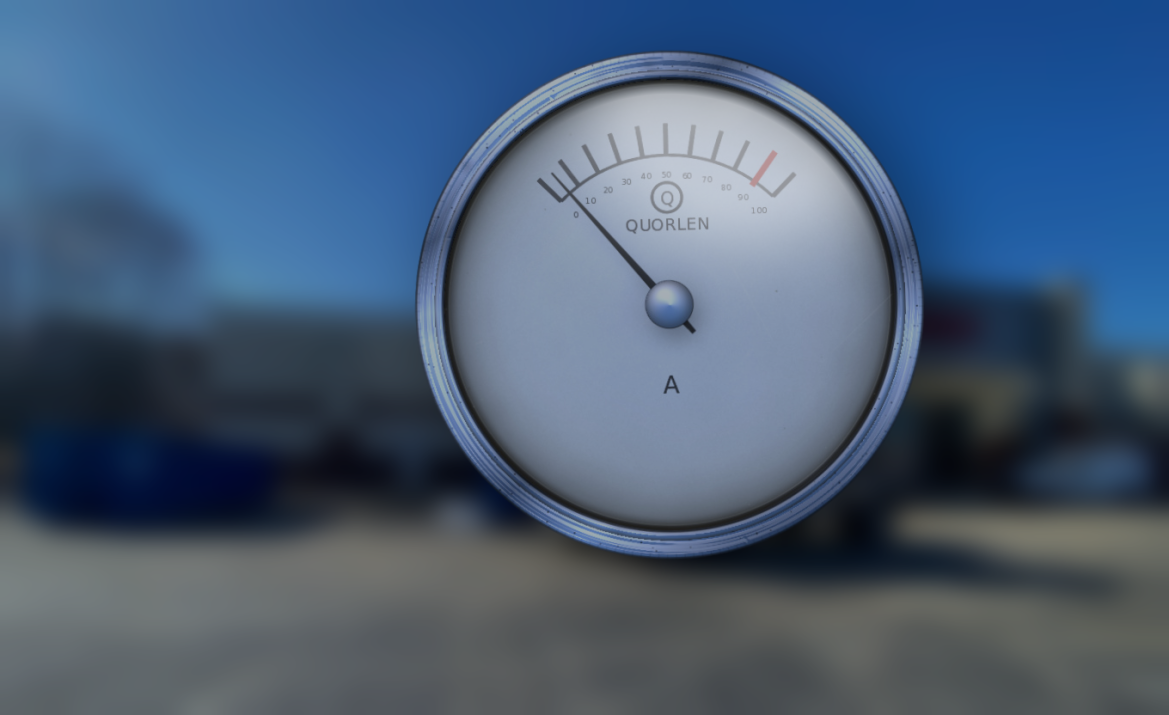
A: 5 A
